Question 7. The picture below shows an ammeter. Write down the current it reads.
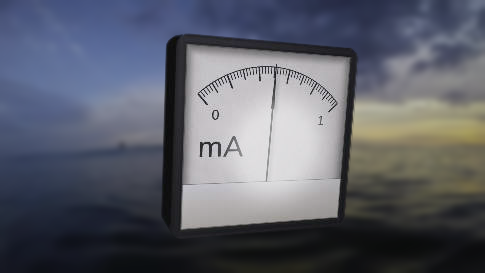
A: 0.5 mA
